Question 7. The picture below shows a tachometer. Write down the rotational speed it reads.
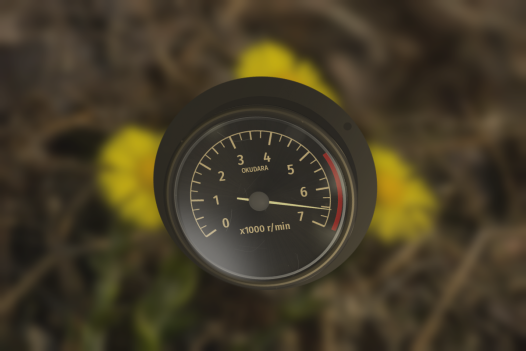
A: 6500 rpm
